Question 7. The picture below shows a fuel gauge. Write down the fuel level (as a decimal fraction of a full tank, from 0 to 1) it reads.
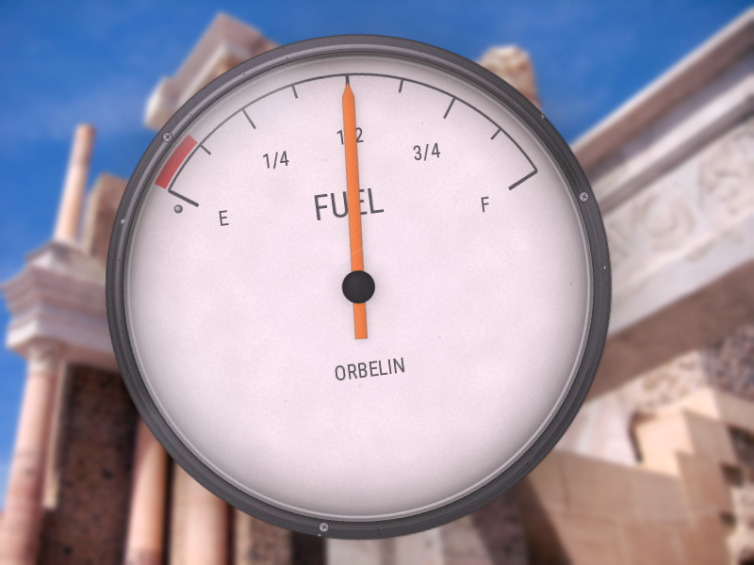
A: 0.5
